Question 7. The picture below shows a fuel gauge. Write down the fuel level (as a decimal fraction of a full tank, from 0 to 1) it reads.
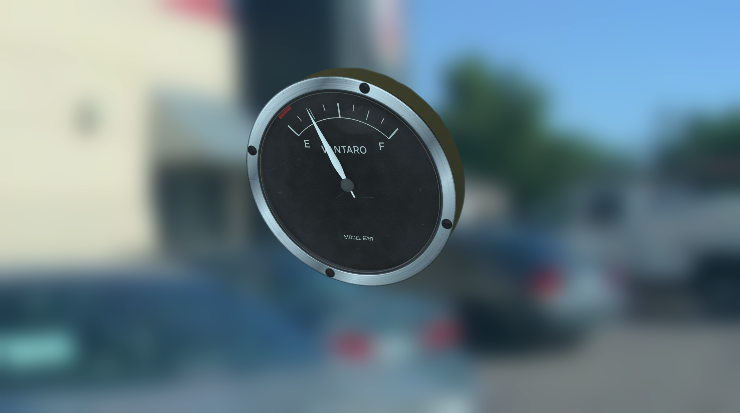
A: 0.25
